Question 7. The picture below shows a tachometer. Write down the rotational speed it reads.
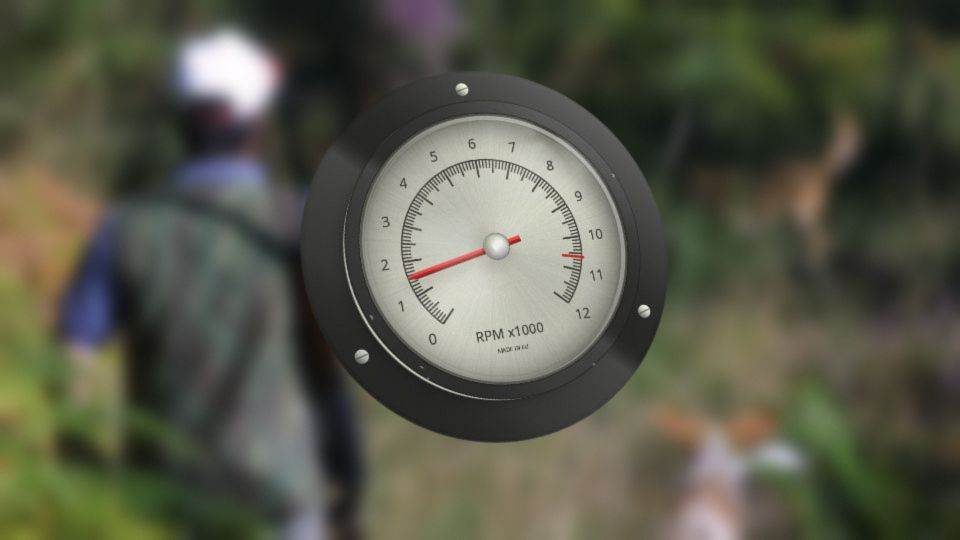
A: 1500 rpm
